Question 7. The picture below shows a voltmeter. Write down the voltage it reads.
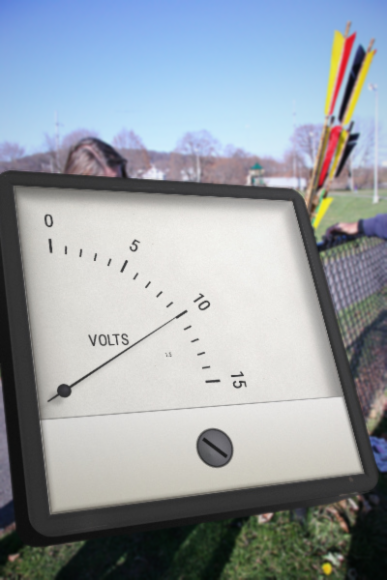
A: 10 V
